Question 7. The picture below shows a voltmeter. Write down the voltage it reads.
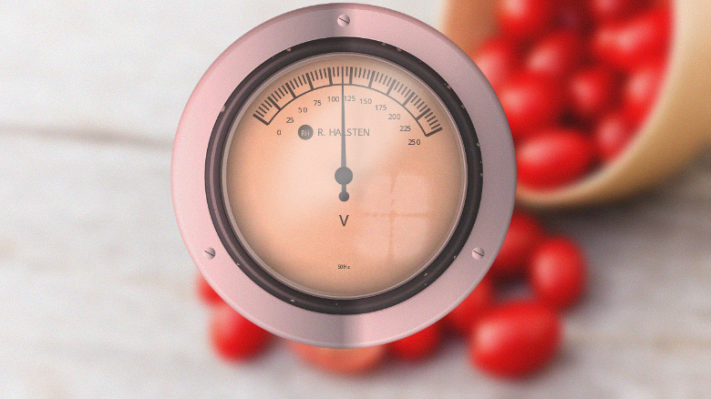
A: 115 V
